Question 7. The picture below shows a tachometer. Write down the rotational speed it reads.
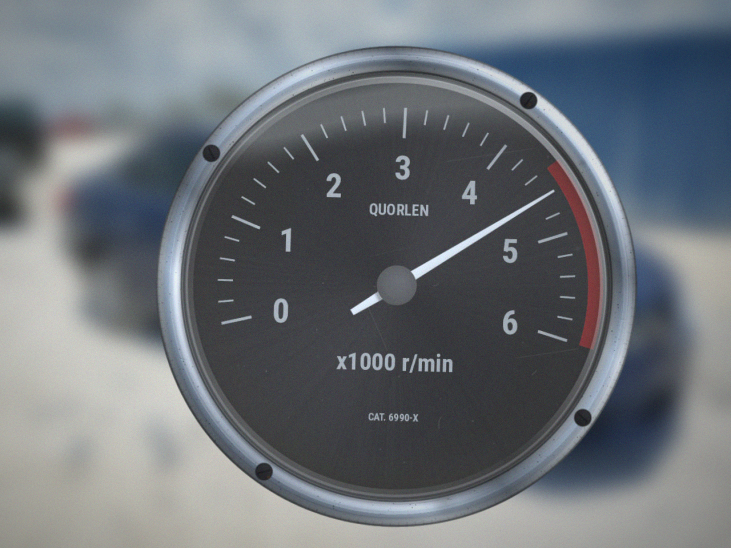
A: 4600 rpm
